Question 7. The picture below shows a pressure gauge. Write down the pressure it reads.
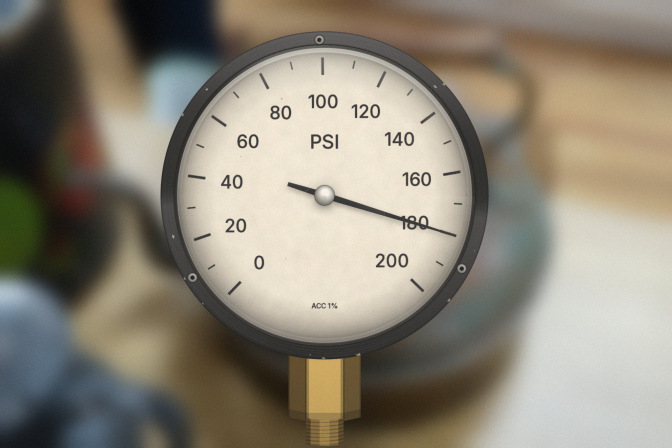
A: 180 psi
